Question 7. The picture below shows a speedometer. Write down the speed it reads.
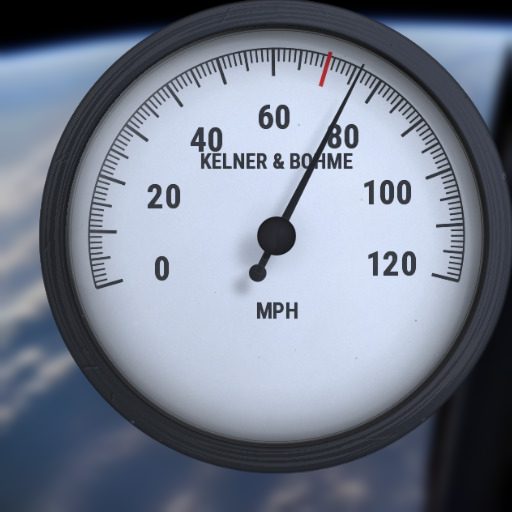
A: 76 mph
